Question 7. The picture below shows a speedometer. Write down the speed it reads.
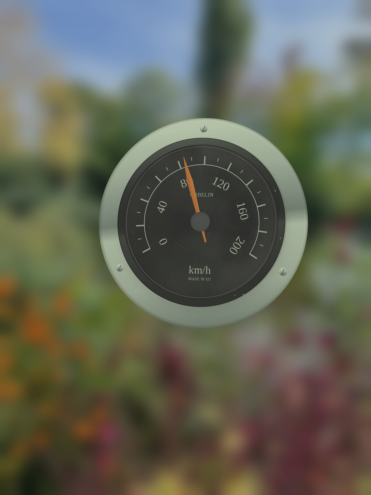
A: 85 km/h
